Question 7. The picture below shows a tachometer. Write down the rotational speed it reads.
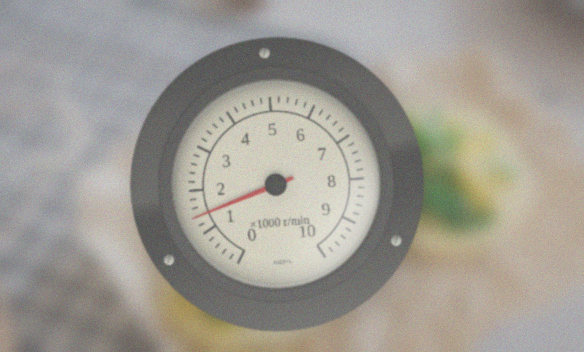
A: 1400 rpm
